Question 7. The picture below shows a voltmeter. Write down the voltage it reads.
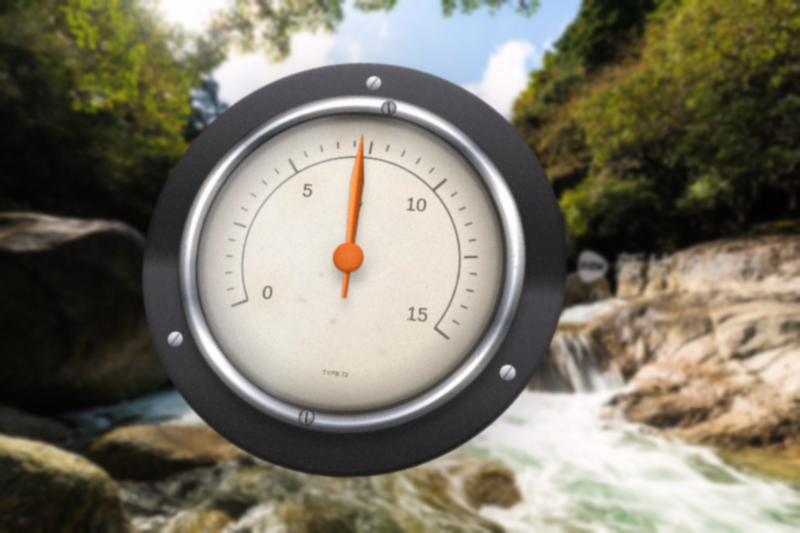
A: 7.25 V
